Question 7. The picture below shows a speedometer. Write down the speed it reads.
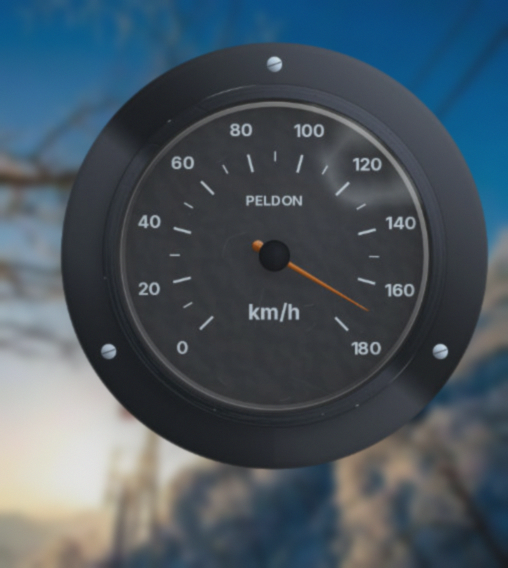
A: 170 km/h
